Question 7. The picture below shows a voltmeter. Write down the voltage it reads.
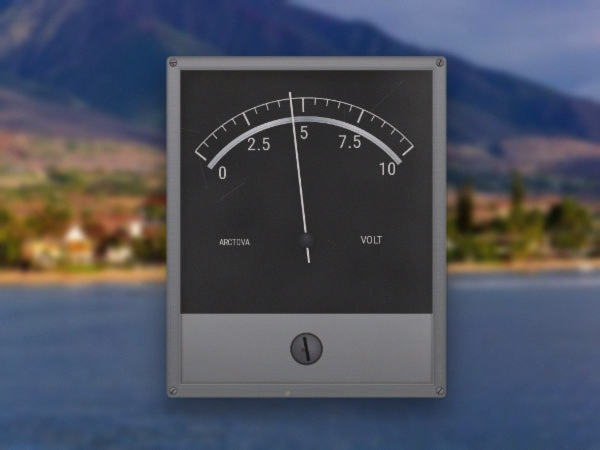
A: 4.5 V
